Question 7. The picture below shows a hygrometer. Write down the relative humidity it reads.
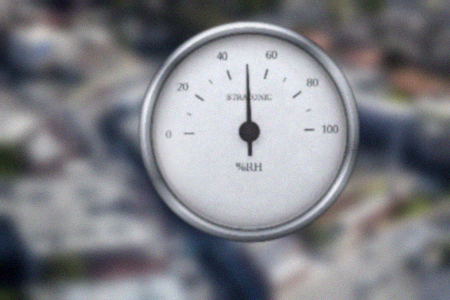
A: 50 %
